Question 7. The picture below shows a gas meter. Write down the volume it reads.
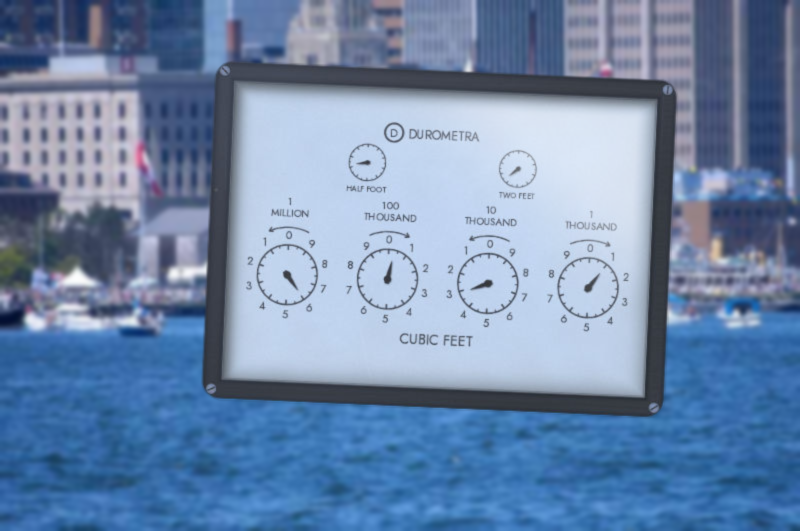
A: 603100 ft³
